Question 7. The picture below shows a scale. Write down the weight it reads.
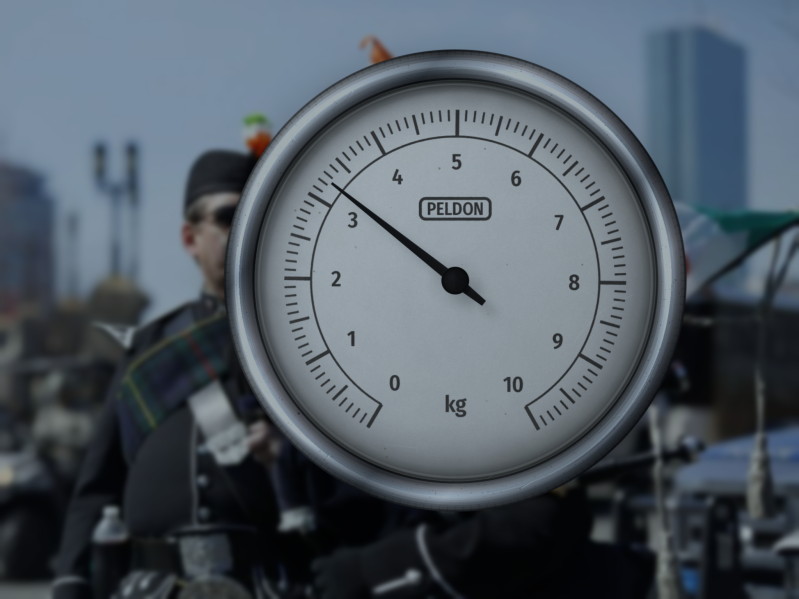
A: 3.25 kg
